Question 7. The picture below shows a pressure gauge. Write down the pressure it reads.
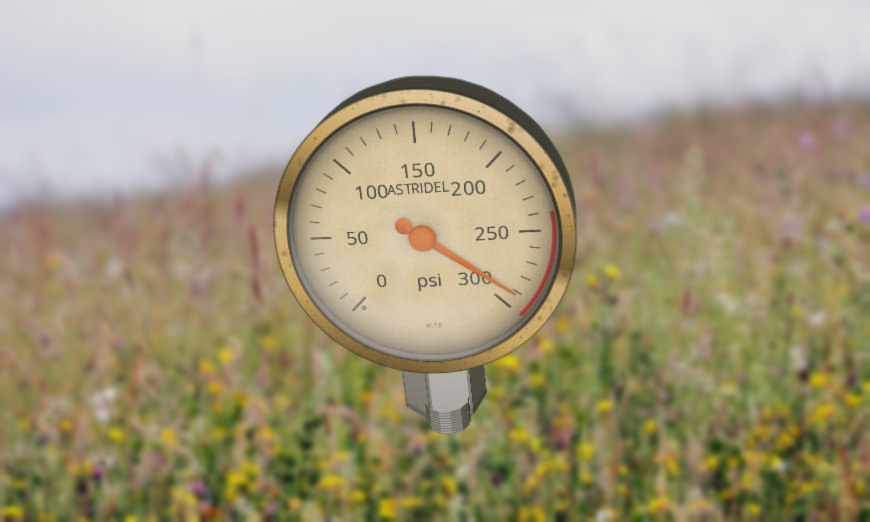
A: 290 psi
